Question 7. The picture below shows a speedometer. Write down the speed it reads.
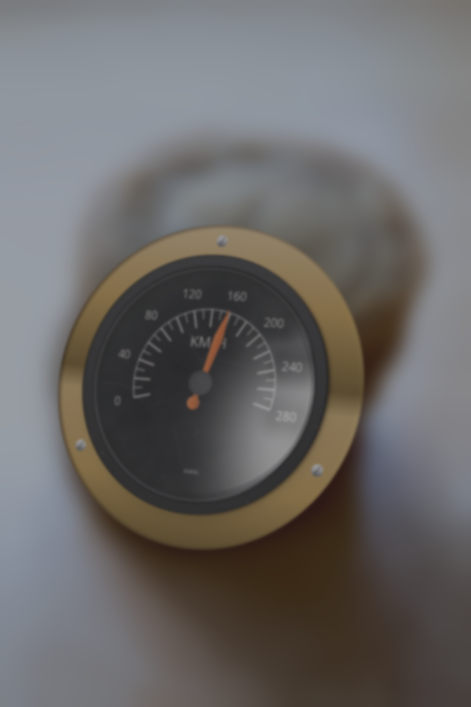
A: 160 km/h
